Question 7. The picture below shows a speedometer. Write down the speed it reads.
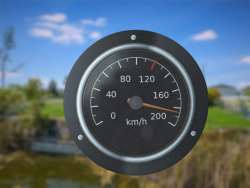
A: 185 km/h
